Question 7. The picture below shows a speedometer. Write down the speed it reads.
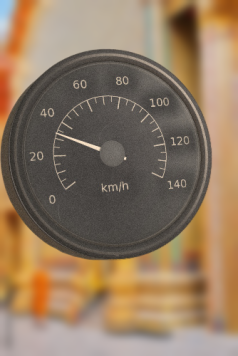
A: 32.5 km/h
